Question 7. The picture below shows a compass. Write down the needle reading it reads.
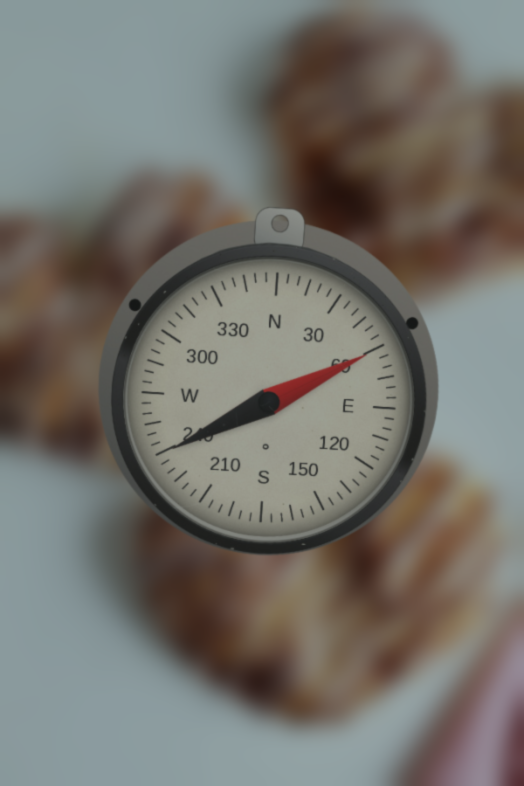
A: 60 °
